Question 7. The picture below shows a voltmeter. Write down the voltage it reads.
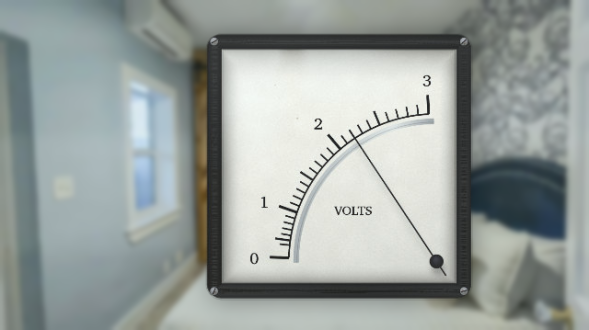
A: 2.2 V
